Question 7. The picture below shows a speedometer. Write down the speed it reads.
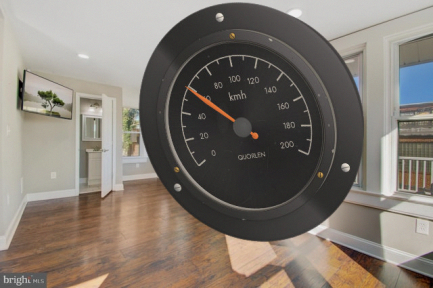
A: 60 km/h
